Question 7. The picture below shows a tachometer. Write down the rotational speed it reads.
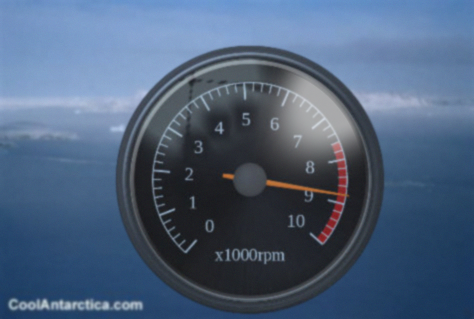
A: 8800 rpm
